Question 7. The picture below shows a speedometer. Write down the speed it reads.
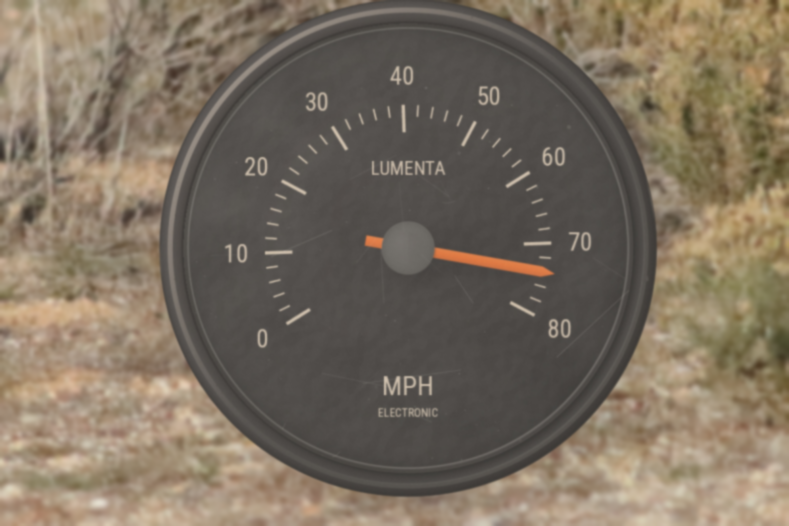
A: 74 mph
